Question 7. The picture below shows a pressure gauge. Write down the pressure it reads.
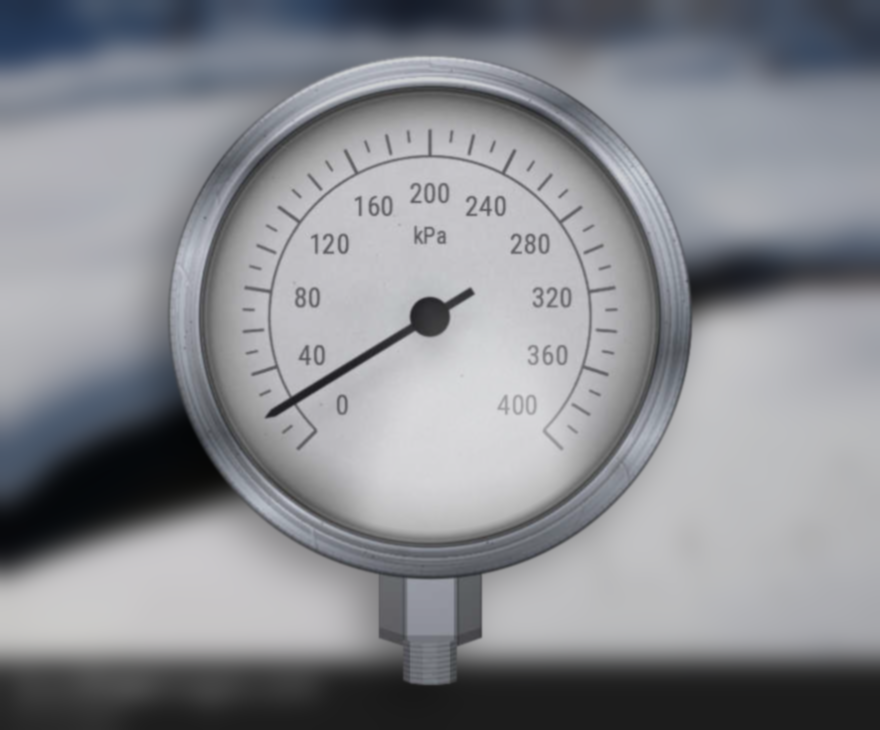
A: 20 kPa
